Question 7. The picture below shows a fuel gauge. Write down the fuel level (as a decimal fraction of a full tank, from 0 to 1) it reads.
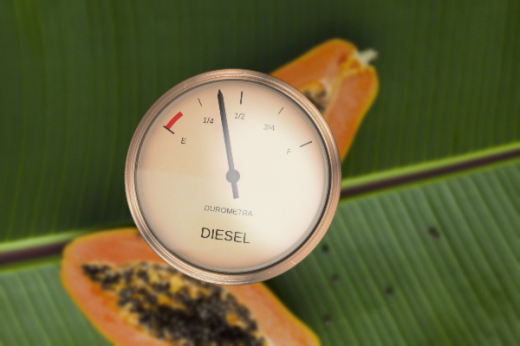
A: 0.375
